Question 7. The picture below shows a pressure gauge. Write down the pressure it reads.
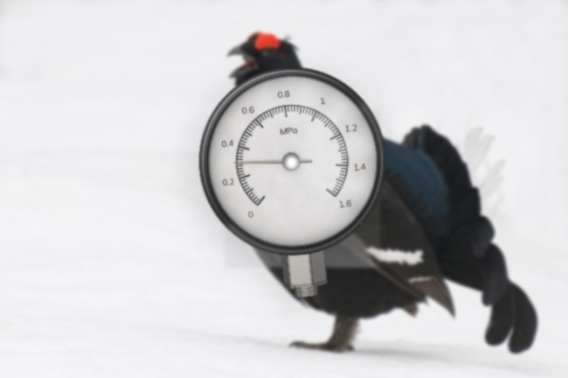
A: 0.3 MPa
